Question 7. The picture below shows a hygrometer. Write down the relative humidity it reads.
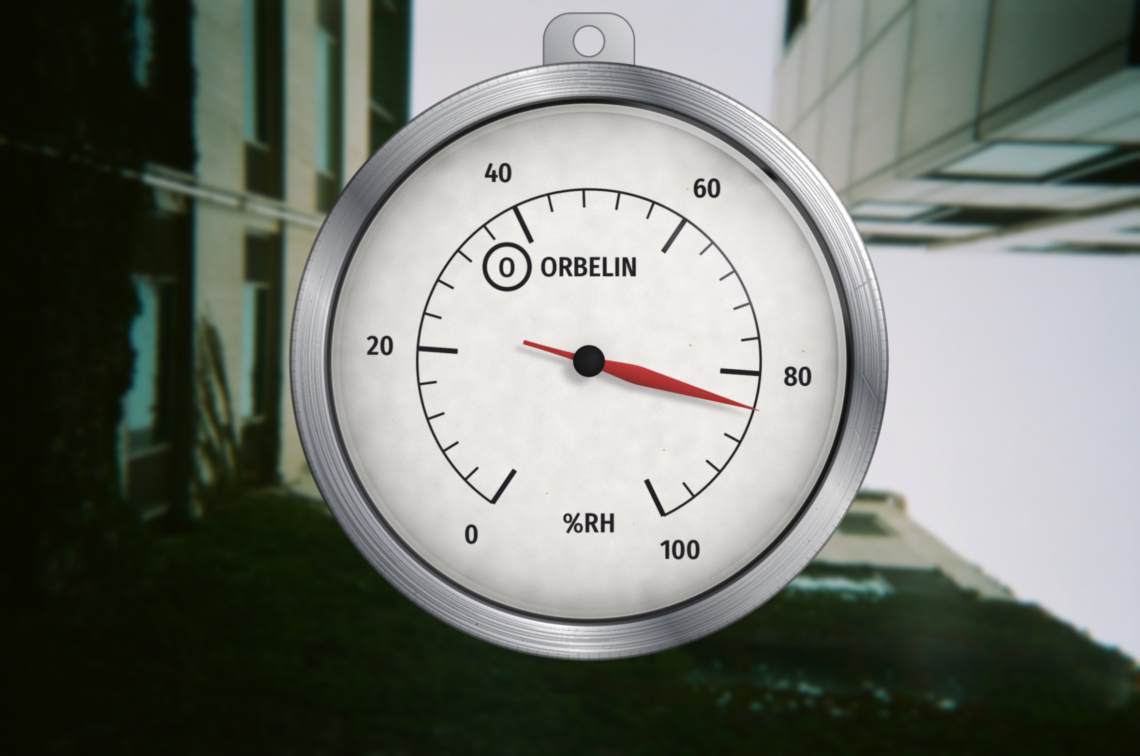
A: 84 %
